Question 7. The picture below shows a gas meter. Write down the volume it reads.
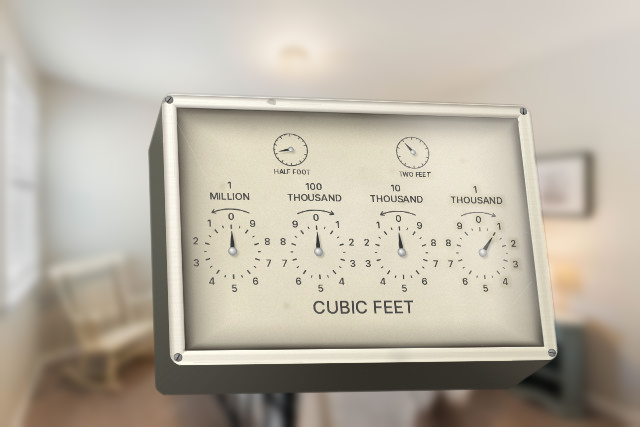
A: 100 ft³
